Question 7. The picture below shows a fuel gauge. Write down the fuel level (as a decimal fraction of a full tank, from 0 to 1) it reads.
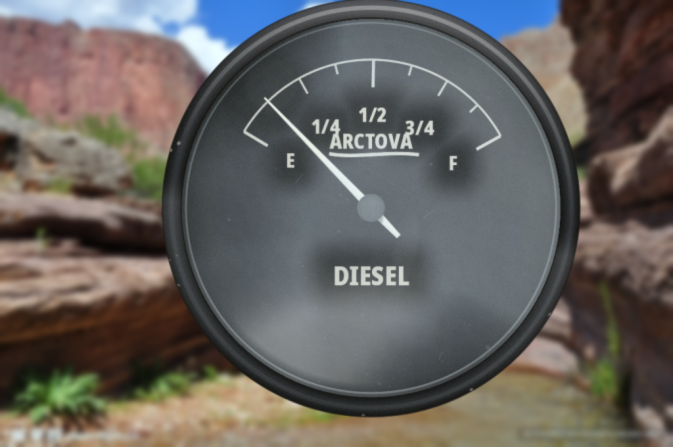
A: 0.125
